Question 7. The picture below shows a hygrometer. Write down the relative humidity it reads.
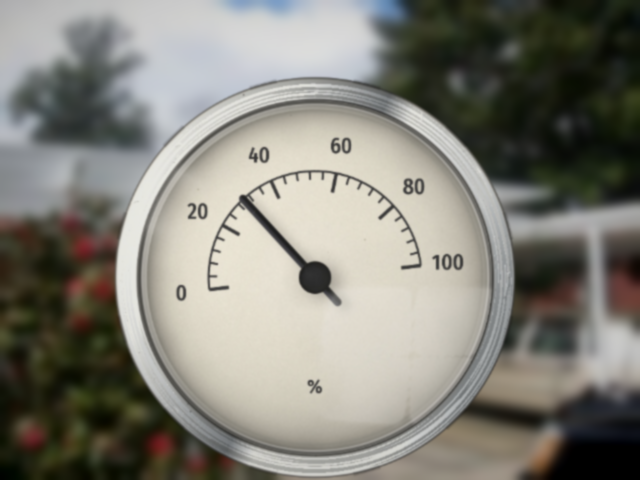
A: 30 %
